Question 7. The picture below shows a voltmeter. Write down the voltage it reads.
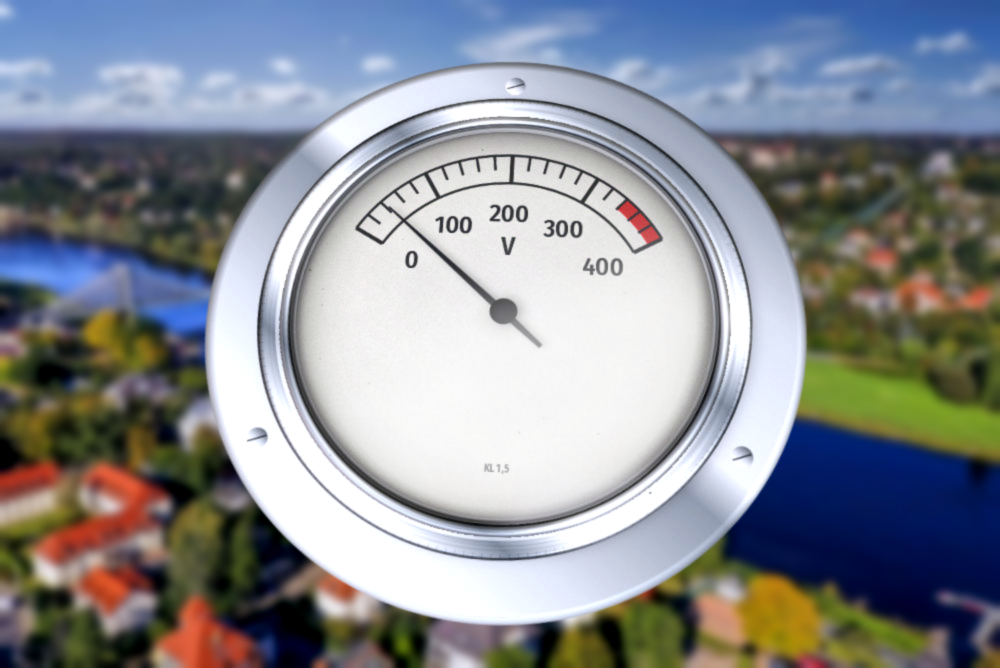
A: 40 V
